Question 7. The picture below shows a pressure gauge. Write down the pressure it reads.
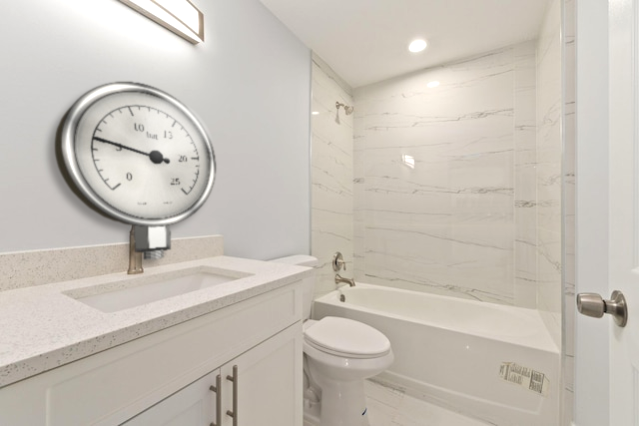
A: 5 bar
